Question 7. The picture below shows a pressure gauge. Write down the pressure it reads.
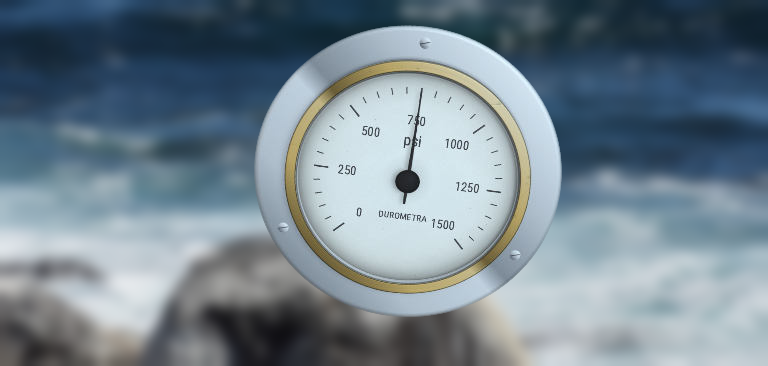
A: 750 psi
